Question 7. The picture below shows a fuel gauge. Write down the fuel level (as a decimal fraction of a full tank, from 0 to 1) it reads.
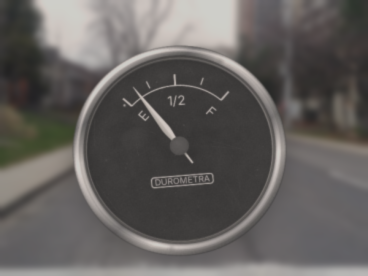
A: 0.125
